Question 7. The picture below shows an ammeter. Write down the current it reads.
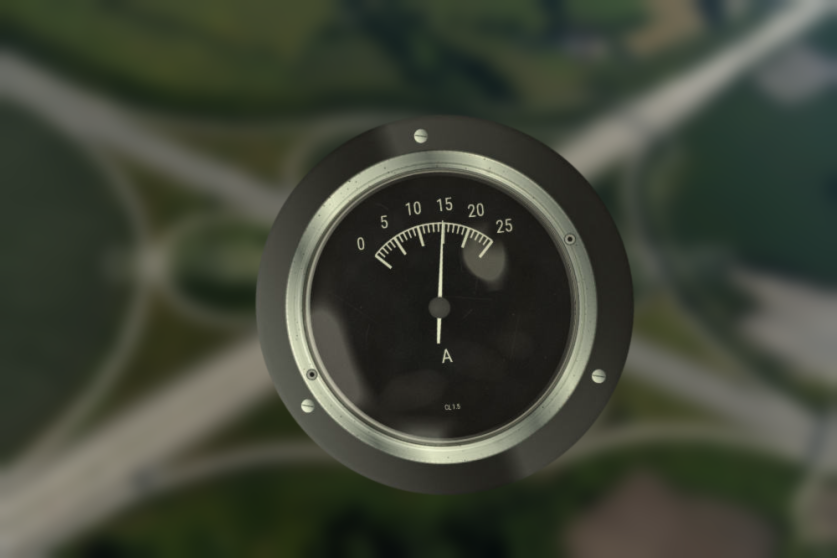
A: 15 A
